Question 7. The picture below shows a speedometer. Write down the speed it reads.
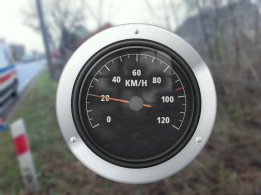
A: 20 km/h
